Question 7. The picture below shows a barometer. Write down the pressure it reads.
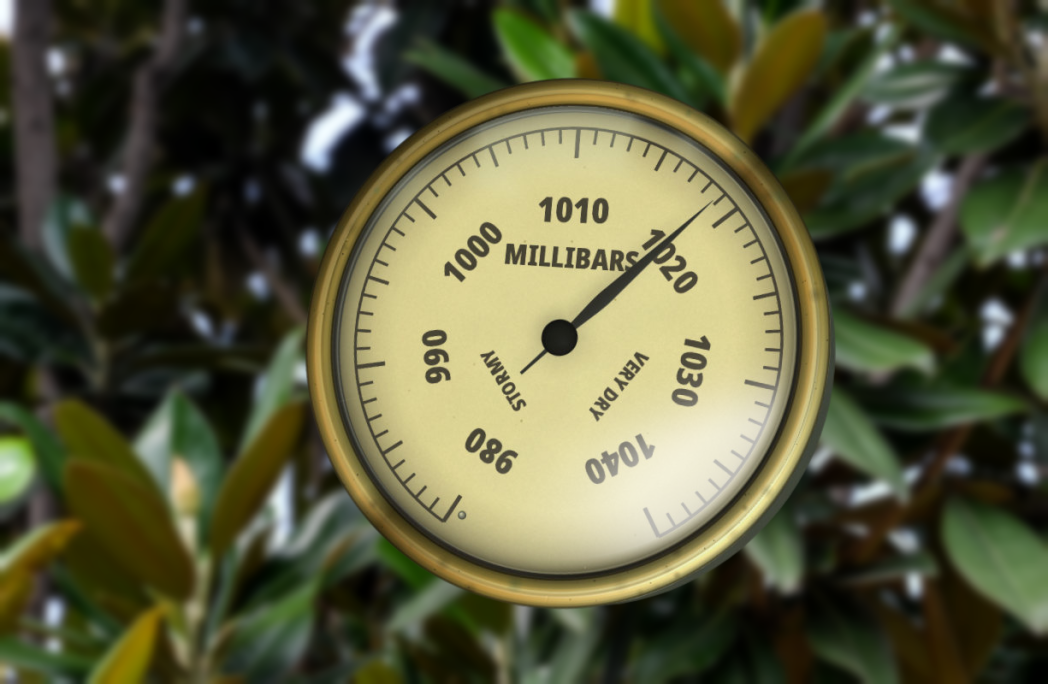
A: 1019 mbar
